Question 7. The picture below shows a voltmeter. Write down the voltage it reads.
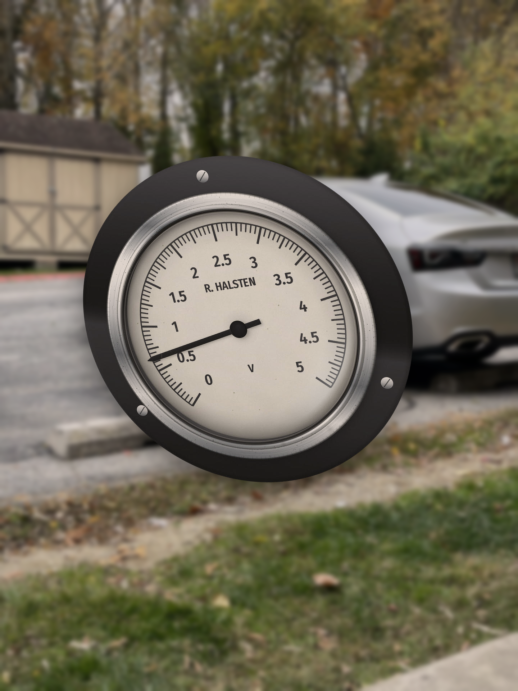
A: 0.65 V
